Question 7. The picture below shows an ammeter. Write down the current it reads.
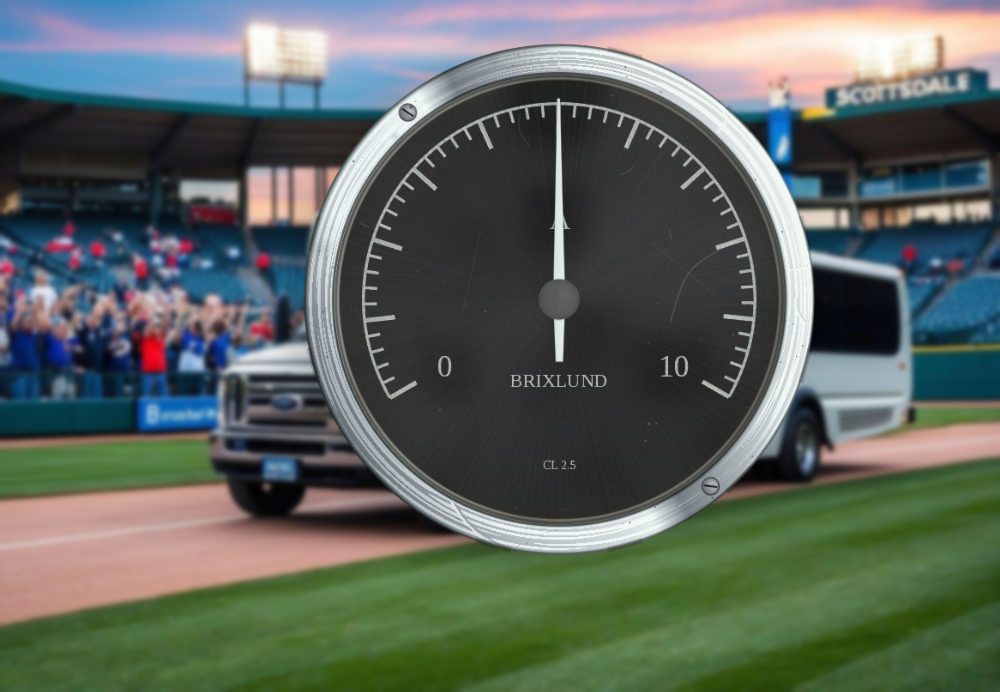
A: 5 A
